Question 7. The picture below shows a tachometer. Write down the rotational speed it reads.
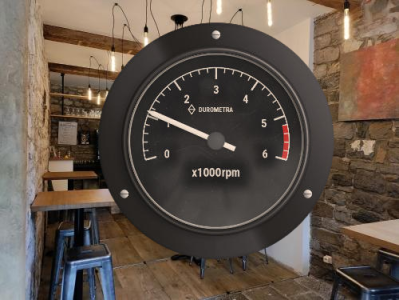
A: 1100 rpm
